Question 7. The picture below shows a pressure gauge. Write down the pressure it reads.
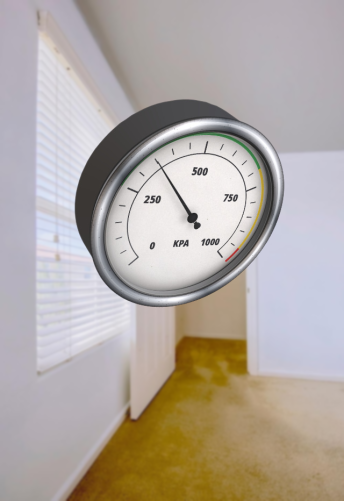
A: 350 kPa
